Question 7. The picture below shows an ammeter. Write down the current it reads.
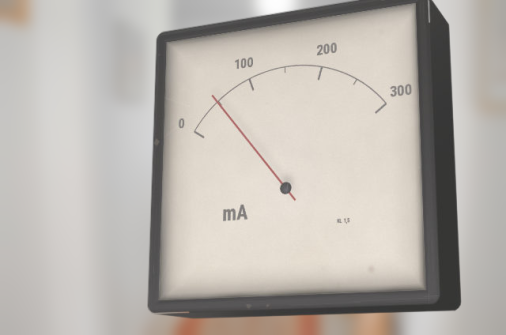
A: 50 mA
